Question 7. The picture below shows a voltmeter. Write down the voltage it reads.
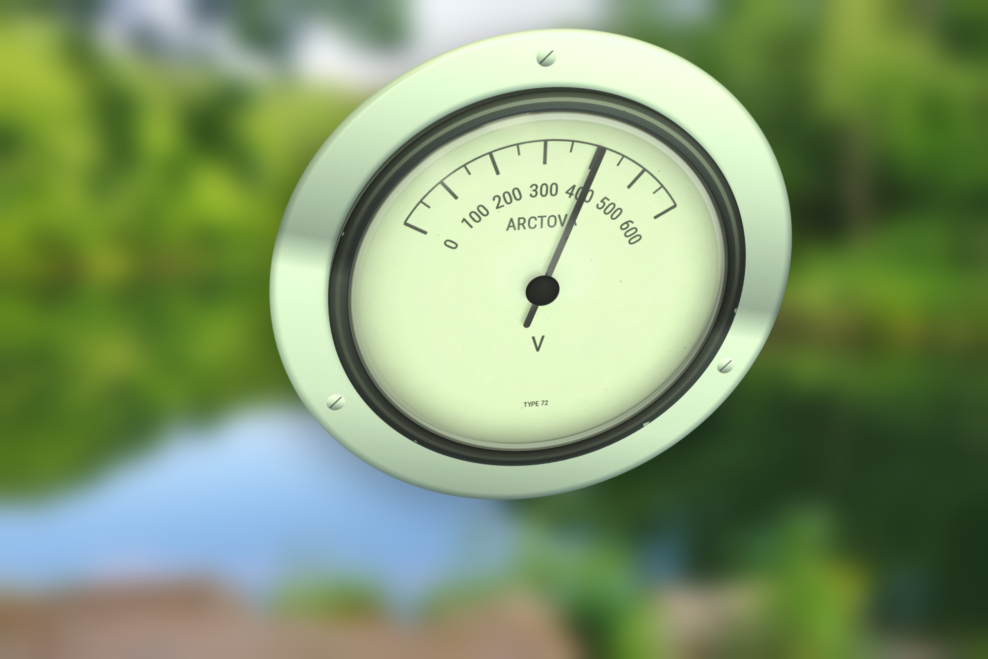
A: 400 V
